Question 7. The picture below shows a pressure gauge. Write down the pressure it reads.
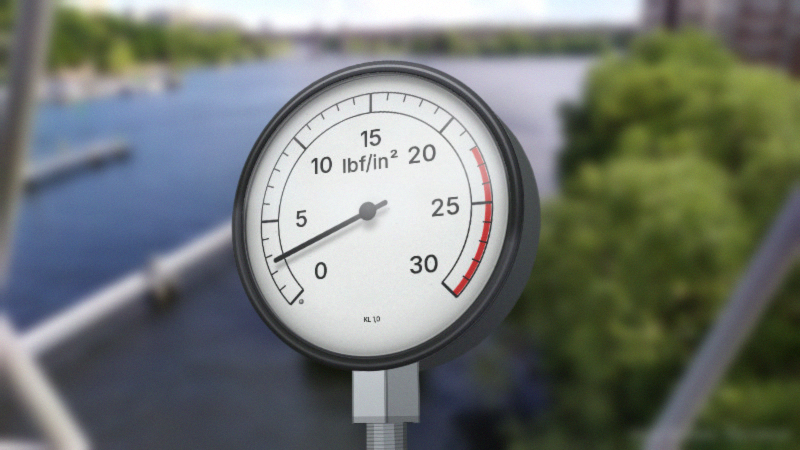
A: 2.5 psi
